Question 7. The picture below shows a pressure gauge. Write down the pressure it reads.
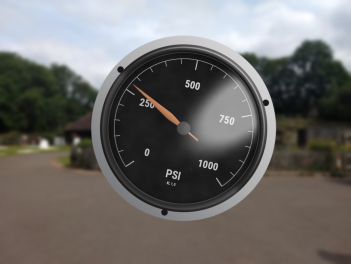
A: 275 psi
